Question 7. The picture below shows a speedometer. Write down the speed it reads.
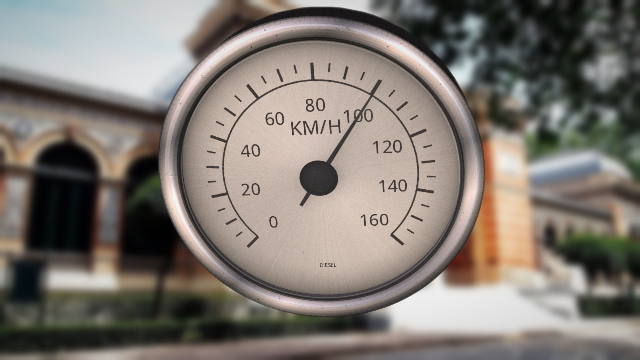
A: 100 km/h
